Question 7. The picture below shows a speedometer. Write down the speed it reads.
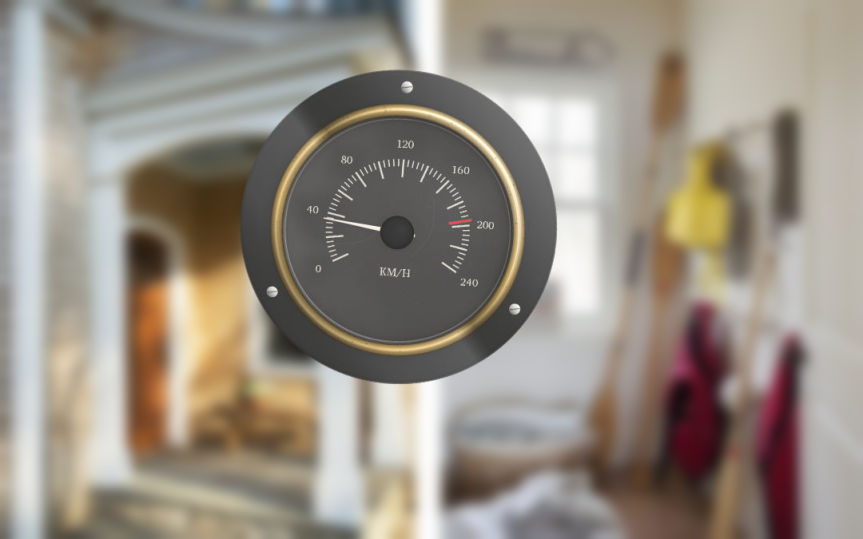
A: 36 km/h
